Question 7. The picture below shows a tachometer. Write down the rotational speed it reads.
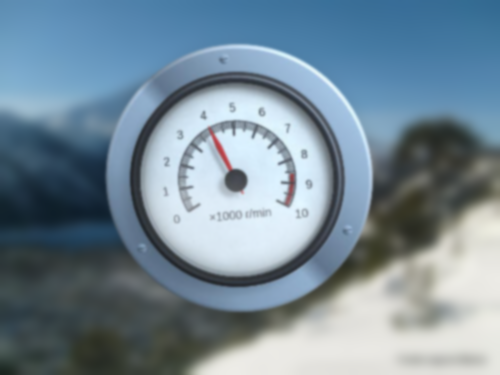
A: 4000 rpm
